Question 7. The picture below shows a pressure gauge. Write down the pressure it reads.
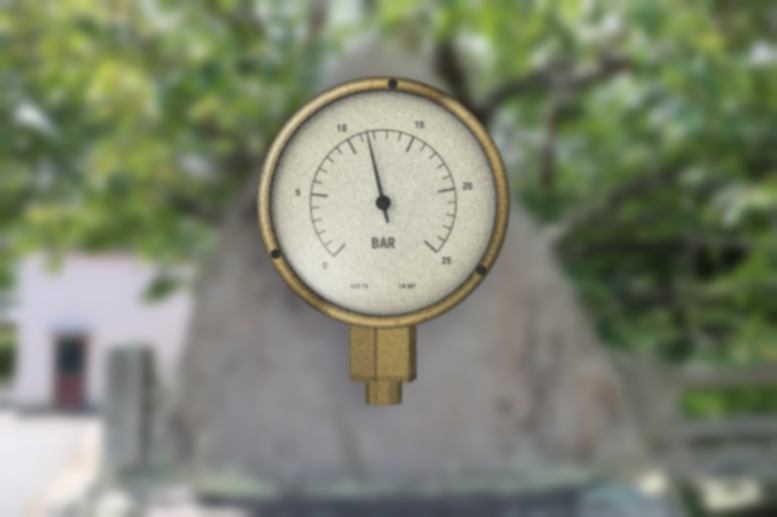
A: 11.5 bar
